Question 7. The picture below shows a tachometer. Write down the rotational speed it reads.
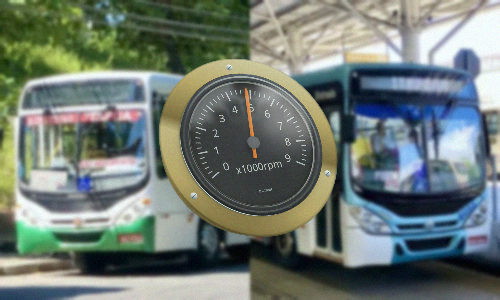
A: 4800 rpm
